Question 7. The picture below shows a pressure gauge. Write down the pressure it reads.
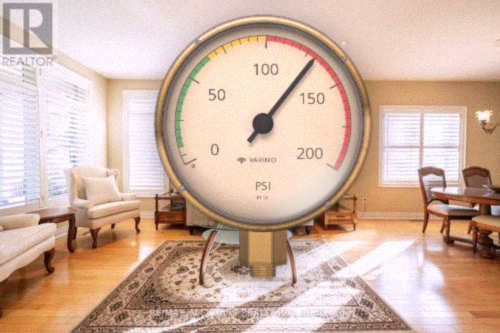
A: 130 psi
